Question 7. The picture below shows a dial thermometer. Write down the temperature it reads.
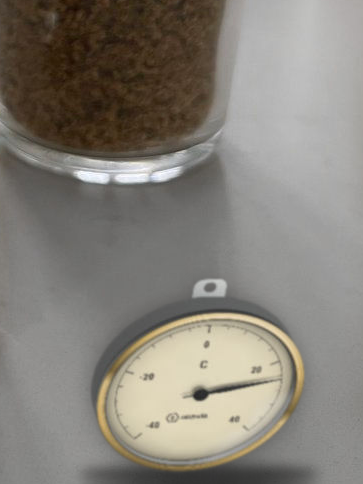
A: 24 °C
